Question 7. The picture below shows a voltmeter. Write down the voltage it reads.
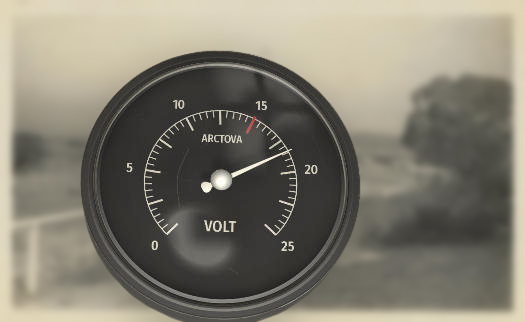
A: 18.5 V
